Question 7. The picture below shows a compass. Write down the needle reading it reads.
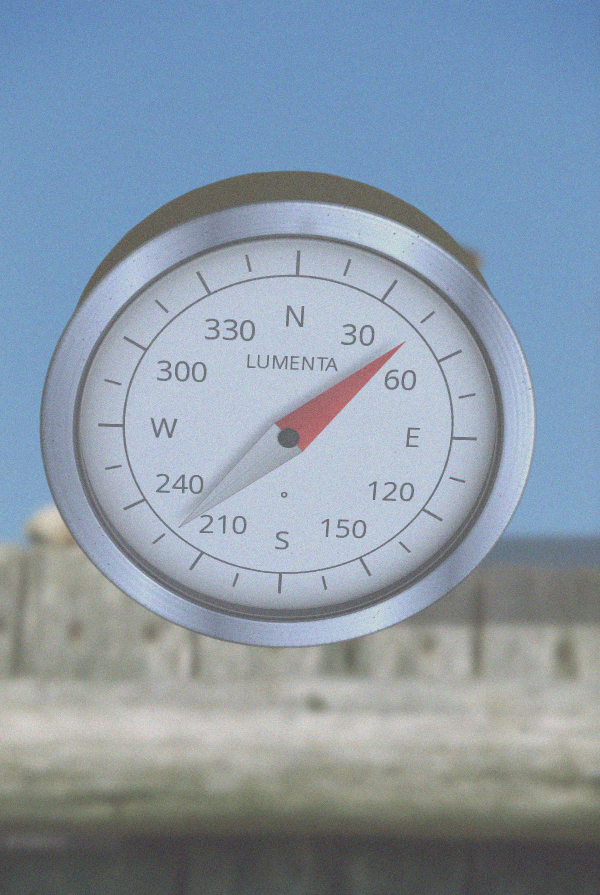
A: 45 °
